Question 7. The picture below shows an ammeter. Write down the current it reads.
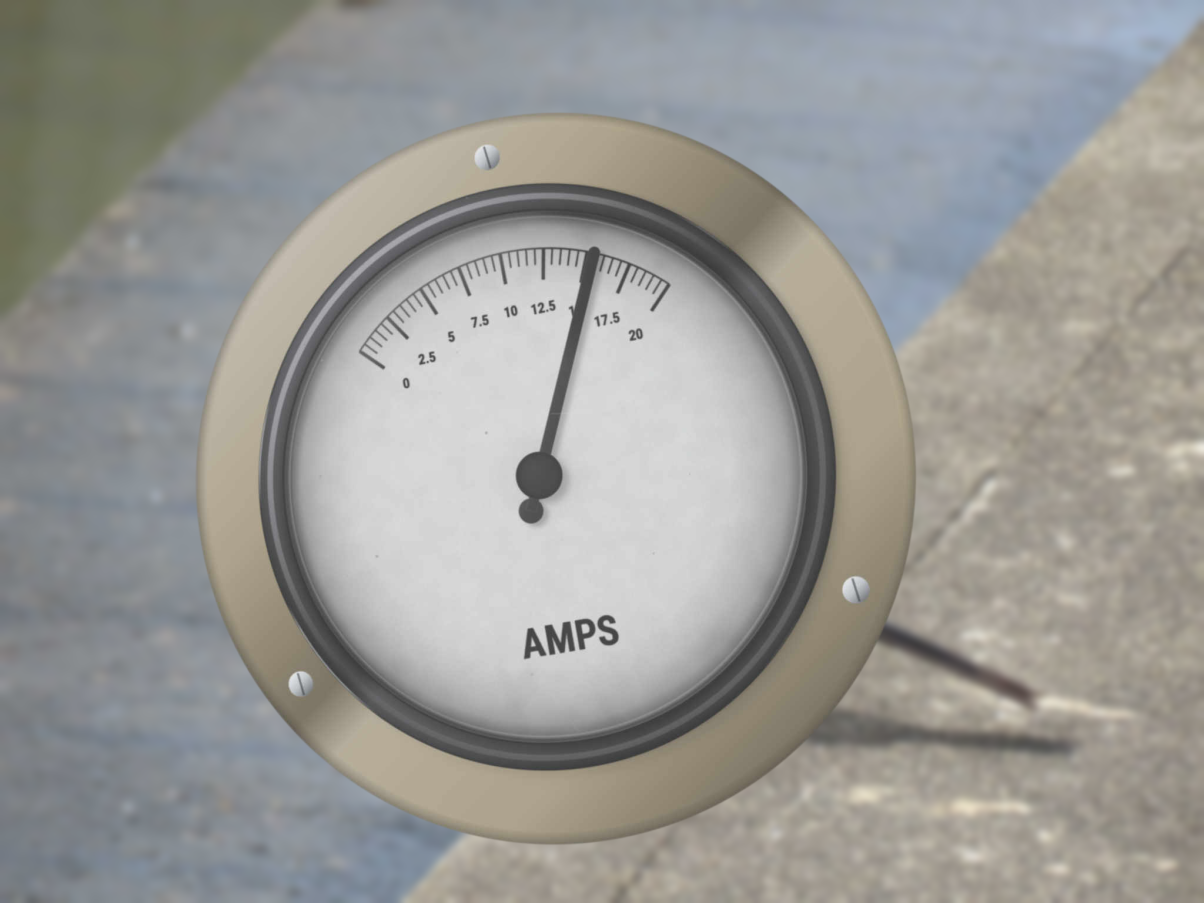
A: 15.5 A
